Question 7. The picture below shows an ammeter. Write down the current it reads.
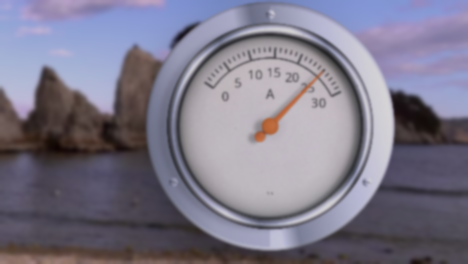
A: 25 A
